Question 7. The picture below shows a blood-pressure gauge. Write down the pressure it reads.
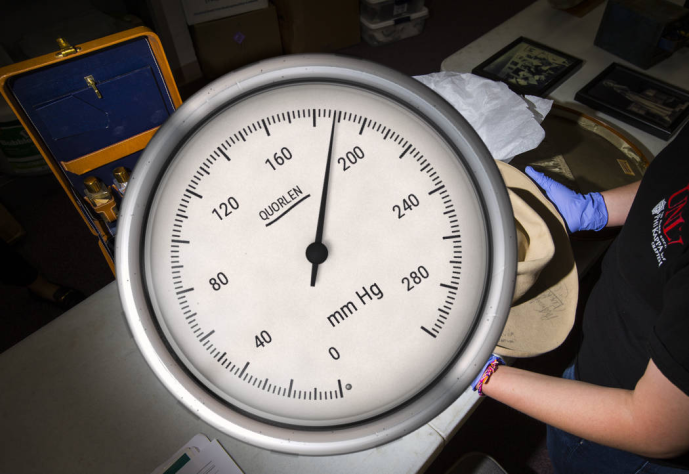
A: 188 mmHg
